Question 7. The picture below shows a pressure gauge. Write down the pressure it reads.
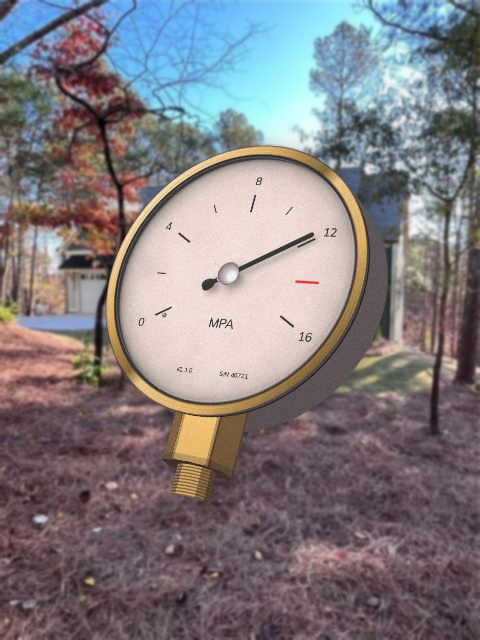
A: 12 MPa
